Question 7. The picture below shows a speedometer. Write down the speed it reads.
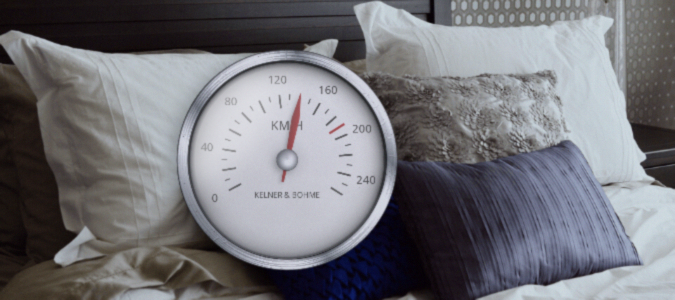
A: 140 km/h
